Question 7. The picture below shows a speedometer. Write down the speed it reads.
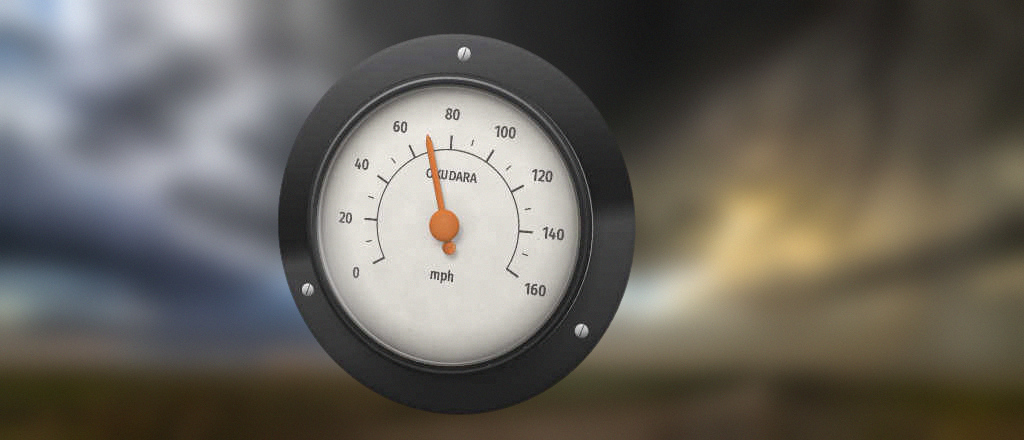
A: 70 mph
